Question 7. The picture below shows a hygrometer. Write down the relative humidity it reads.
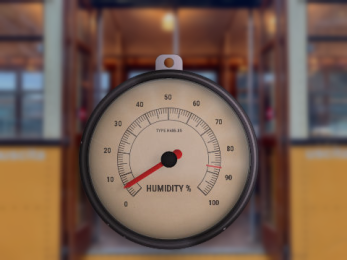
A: 5 %
